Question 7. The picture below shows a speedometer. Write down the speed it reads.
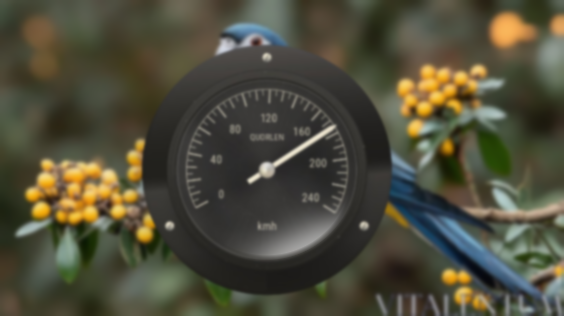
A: 175 km/h
